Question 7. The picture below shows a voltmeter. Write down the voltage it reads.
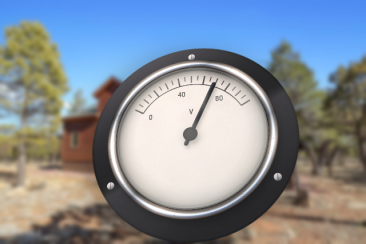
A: 70 V
